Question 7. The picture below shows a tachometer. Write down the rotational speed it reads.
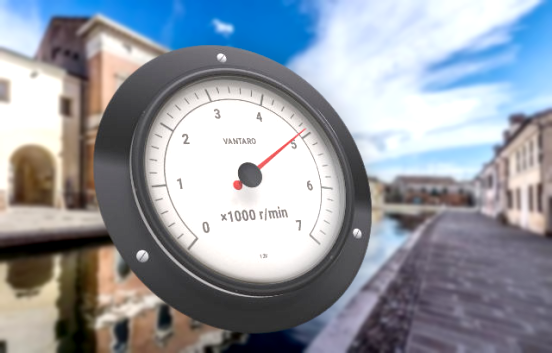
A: 4900 rpm
